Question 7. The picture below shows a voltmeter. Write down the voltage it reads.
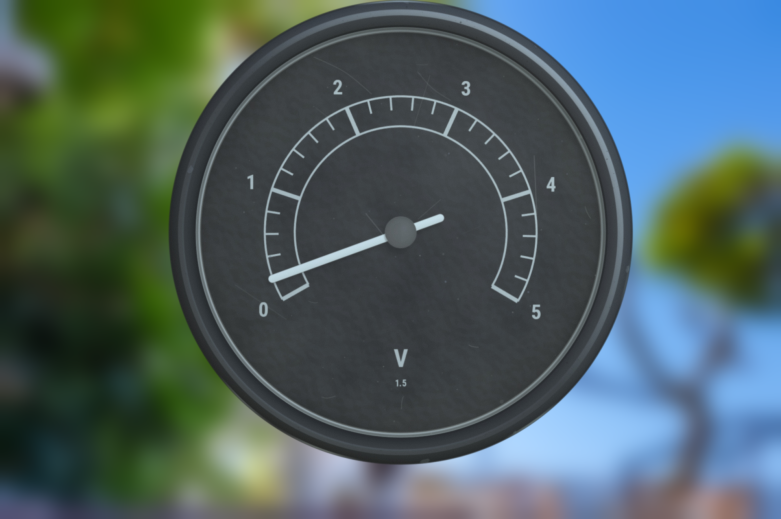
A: 0.2 V
